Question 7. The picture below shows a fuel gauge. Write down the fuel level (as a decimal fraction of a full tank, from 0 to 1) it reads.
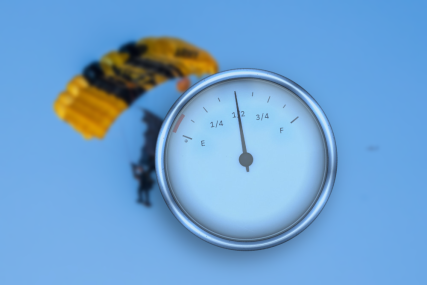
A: 0.5
